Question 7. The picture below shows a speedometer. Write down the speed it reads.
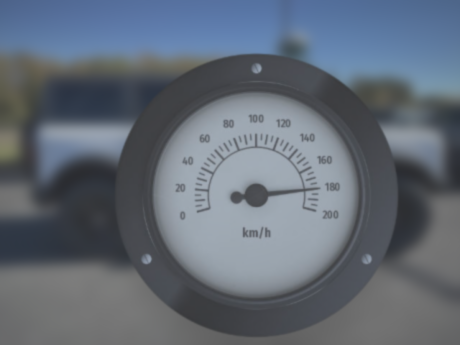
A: 180 km/h
